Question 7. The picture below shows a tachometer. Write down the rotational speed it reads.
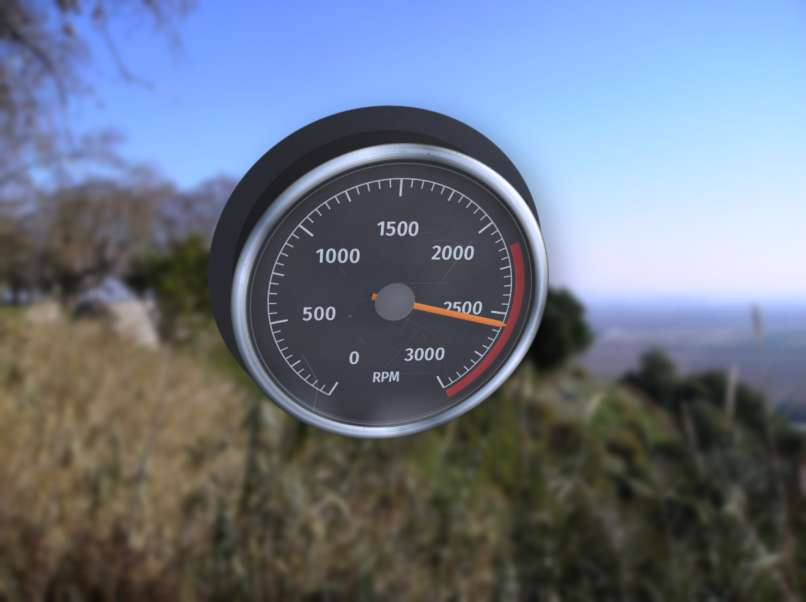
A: 2550 rpm
